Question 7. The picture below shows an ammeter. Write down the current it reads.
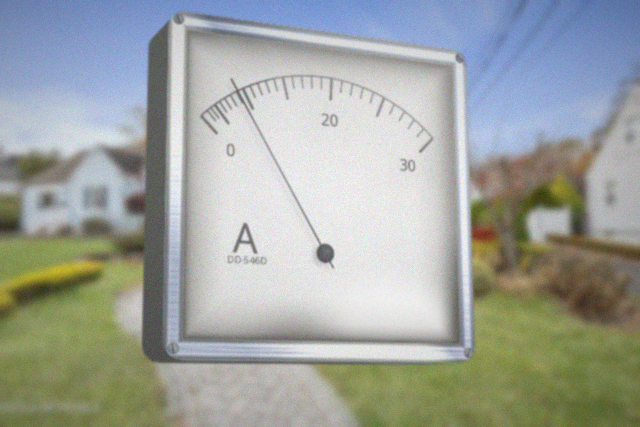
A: 9 A
